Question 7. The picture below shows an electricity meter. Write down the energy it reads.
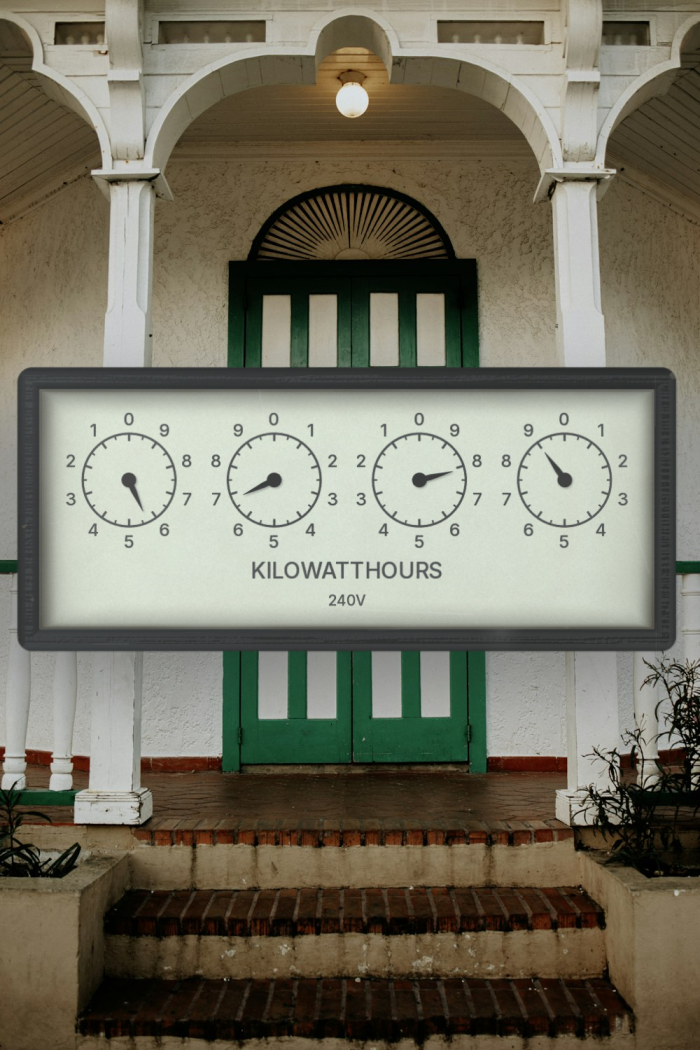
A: 5679 kWh
